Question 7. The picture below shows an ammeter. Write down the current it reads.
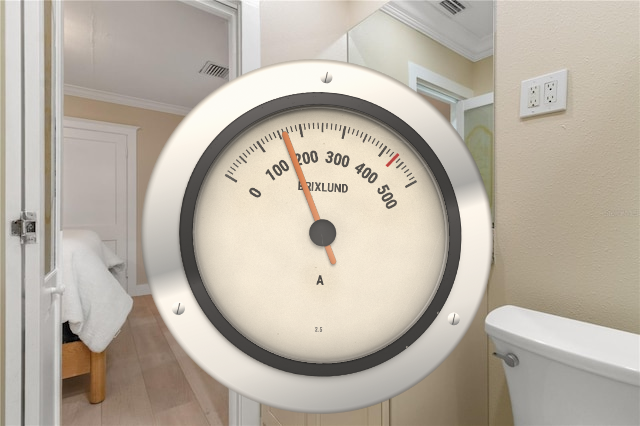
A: 160 A
